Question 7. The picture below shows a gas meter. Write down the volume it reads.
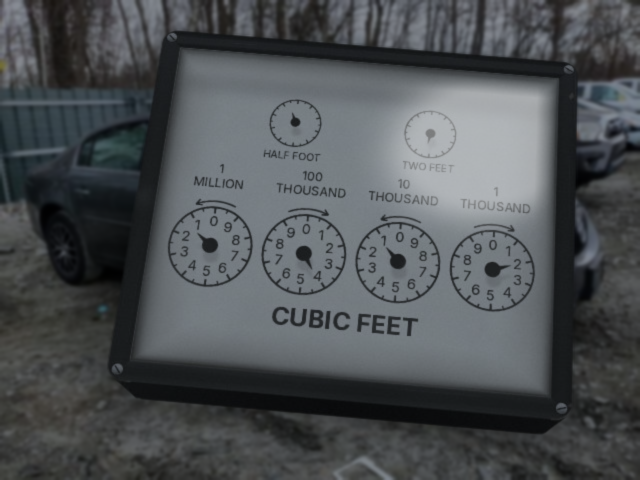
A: 141200 ft³
